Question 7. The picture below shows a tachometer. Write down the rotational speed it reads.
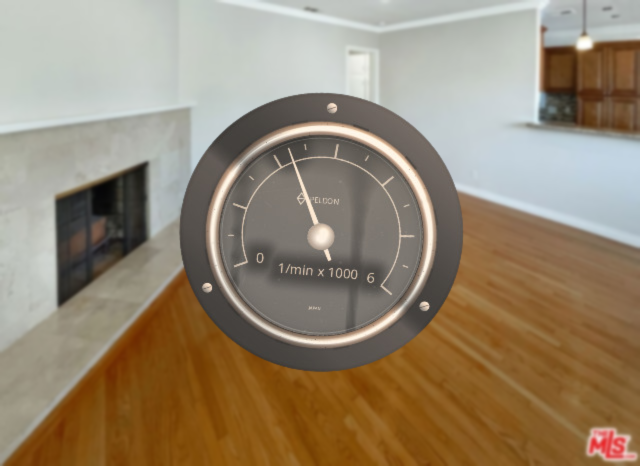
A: 2250 rpm
